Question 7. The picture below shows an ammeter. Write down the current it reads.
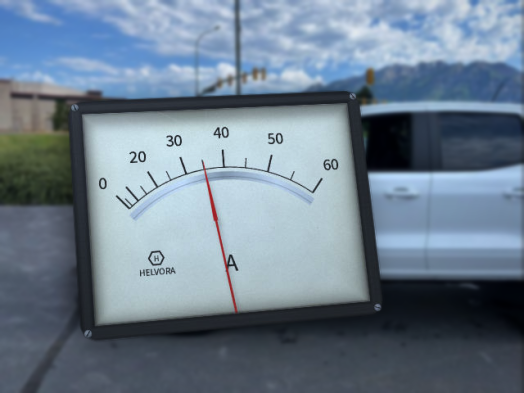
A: 35 A
